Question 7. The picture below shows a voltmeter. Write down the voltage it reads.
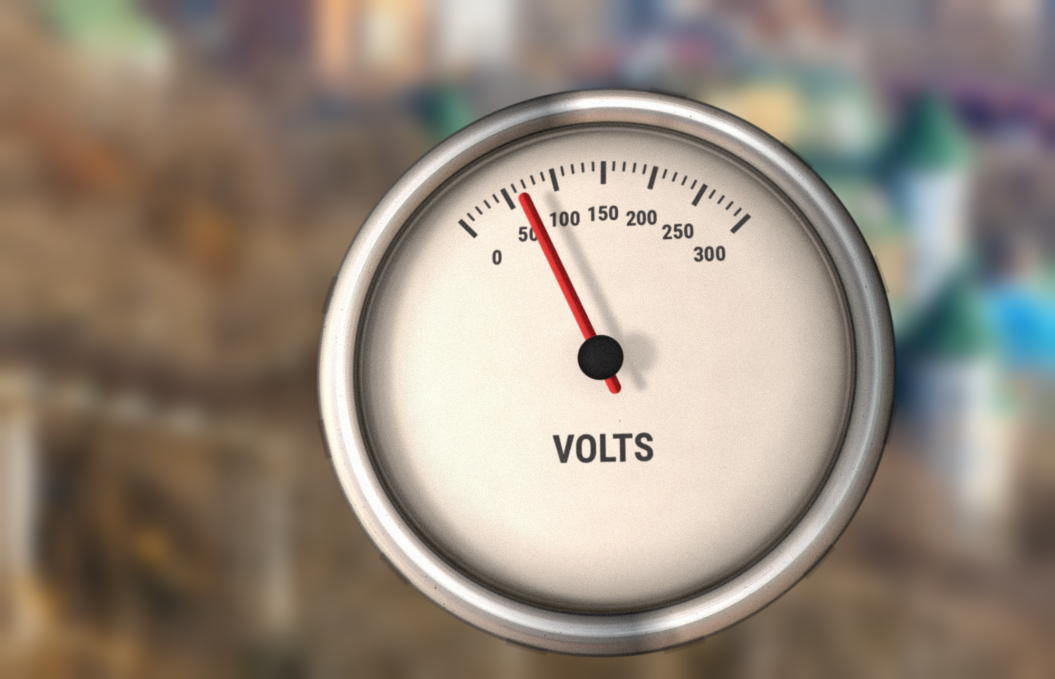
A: 65 V
